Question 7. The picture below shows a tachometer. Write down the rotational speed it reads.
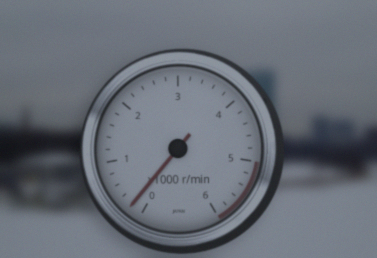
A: 200 rpm
